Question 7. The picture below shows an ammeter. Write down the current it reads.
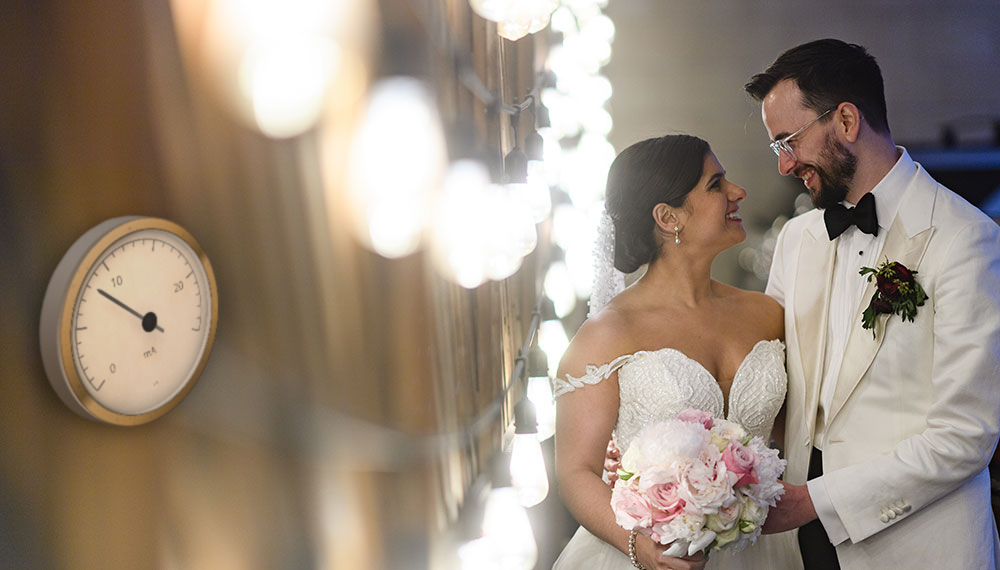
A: 8 mA
